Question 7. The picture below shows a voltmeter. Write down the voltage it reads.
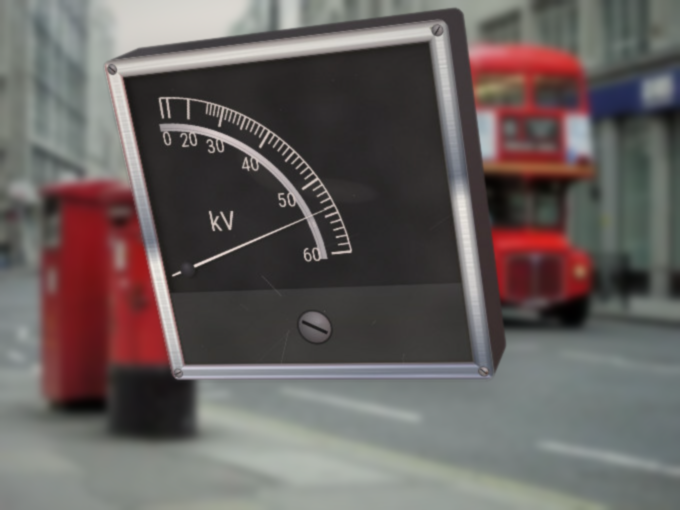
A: 54 kV
